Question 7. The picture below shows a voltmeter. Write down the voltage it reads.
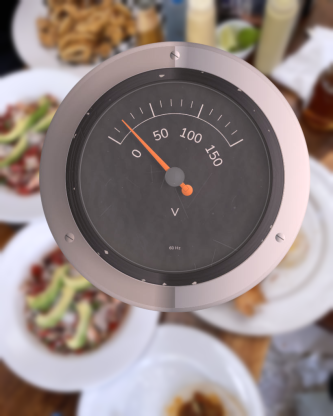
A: 20 V
